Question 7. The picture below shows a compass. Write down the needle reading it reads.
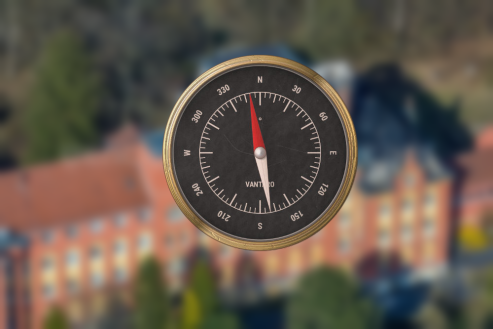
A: 350 °
